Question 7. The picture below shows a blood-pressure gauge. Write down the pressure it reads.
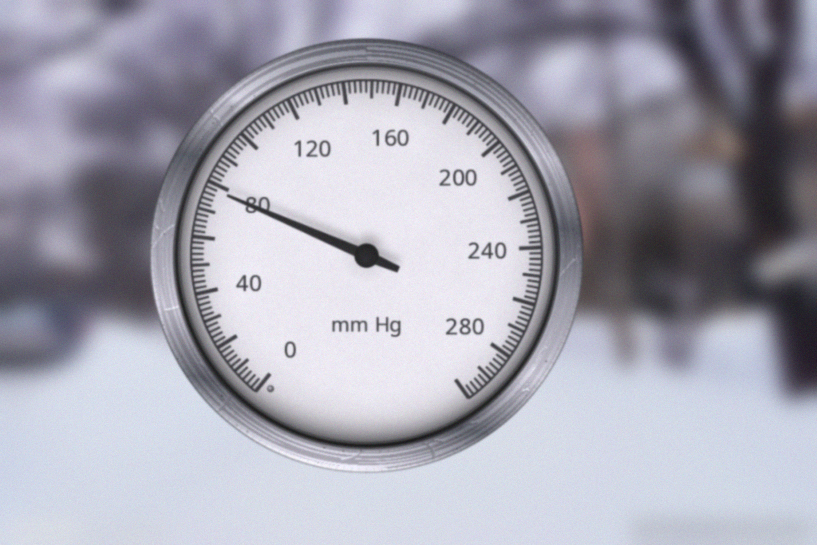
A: 78 mmHg
